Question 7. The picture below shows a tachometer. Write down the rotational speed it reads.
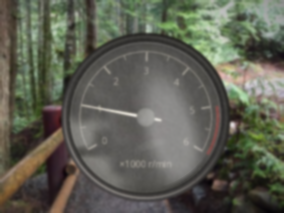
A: 1000 rpm
